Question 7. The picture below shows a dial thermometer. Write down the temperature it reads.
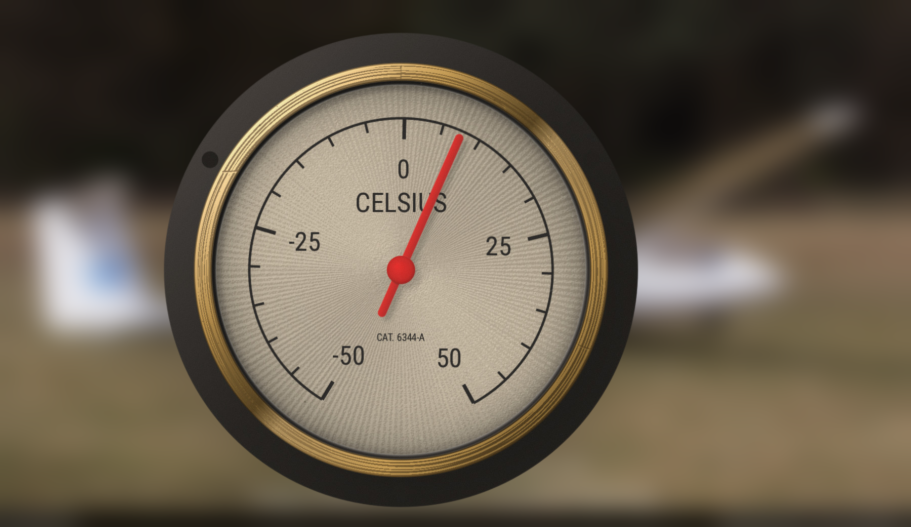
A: 7.5 °C
